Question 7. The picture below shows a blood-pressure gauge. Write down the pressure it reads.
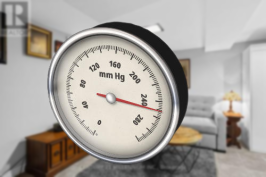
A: 250 mmHg
